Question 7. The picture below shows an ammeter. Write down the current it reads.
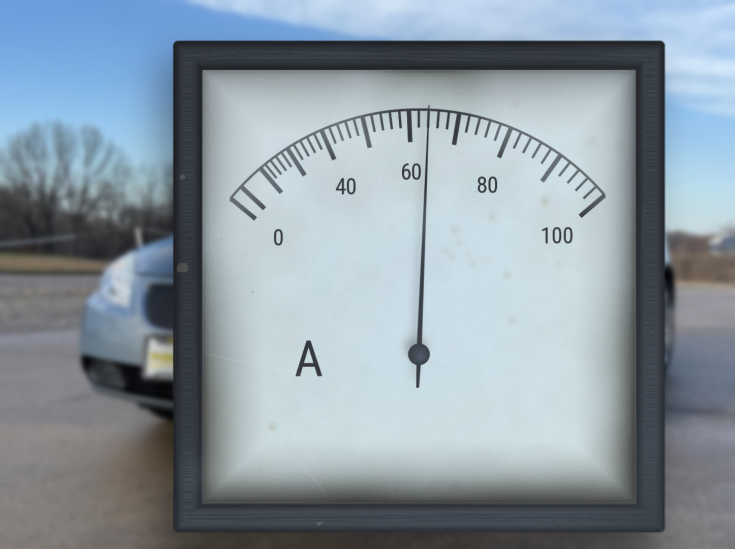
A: 64 A
